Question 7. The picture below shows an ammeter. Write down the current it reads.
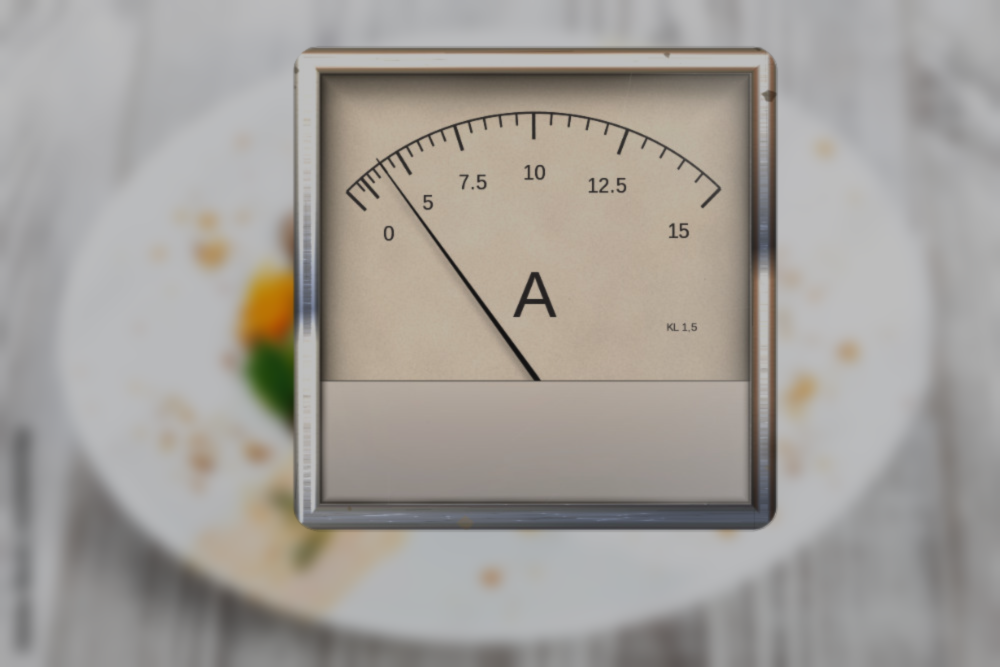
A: 4 A
